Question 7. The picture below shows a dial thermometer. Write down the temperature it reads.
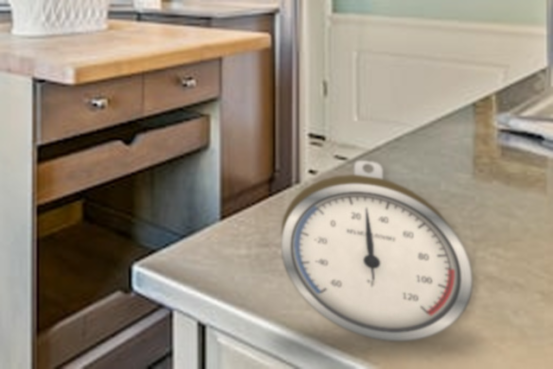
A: 28 °F
